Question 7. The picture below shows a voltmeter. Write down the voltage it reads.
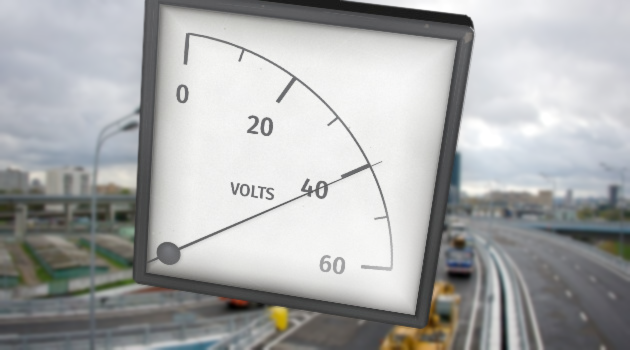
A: 40 V
